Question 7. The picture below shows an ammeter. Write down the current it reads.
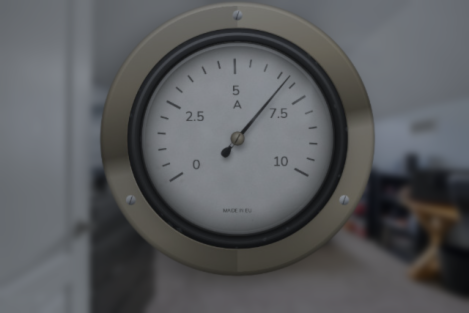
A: 6.75 A
